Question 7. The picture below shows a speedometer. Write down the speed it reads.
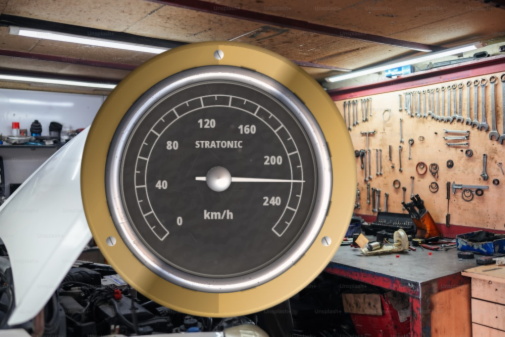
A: 220 km/h
